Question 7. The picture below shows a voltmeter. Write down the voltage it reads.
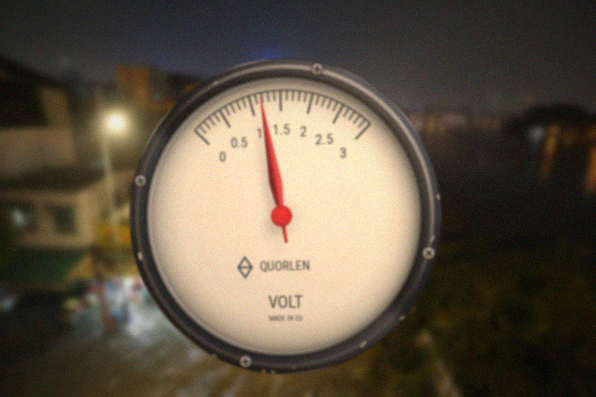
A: 1.2 V
